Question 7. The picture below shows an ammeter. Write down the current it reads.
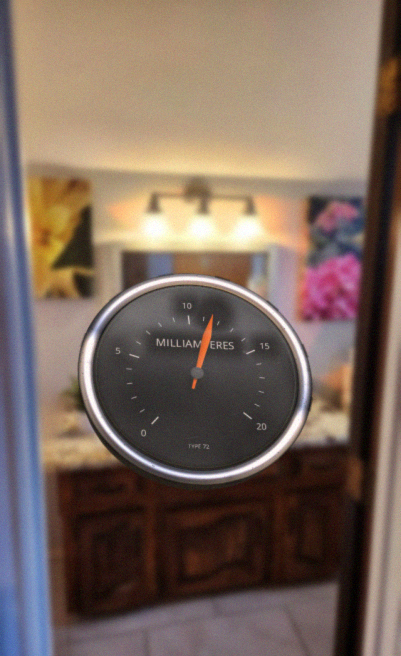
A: 11.5 mA
